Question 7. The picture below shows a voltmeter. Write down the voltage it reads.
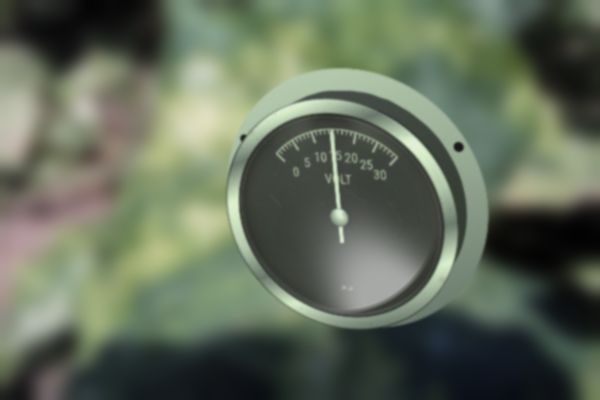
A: 15 V
